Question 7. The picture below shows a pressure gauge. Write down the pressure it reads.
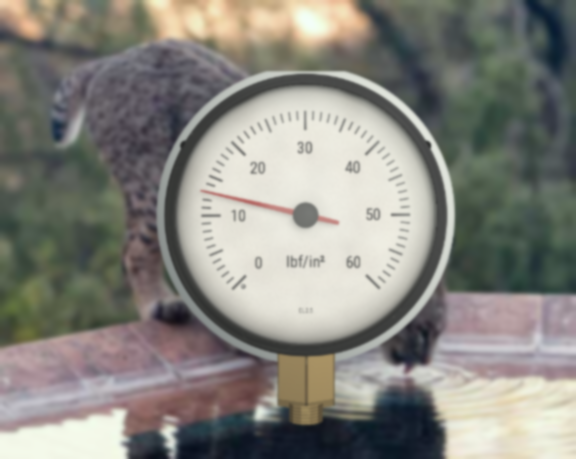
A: 13 psi
